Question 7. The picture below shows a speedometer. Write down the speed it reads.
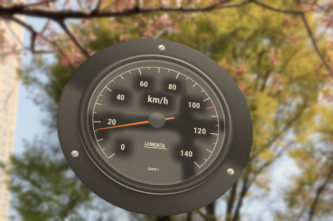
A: 15 km/h
